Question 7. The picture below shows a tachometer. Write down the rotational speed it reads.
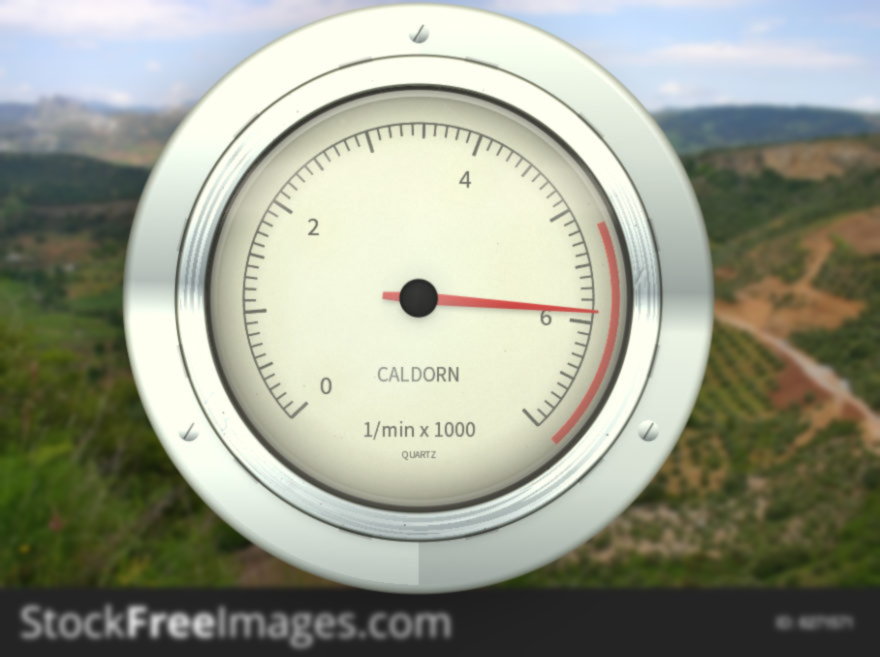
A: 5900 rpm
